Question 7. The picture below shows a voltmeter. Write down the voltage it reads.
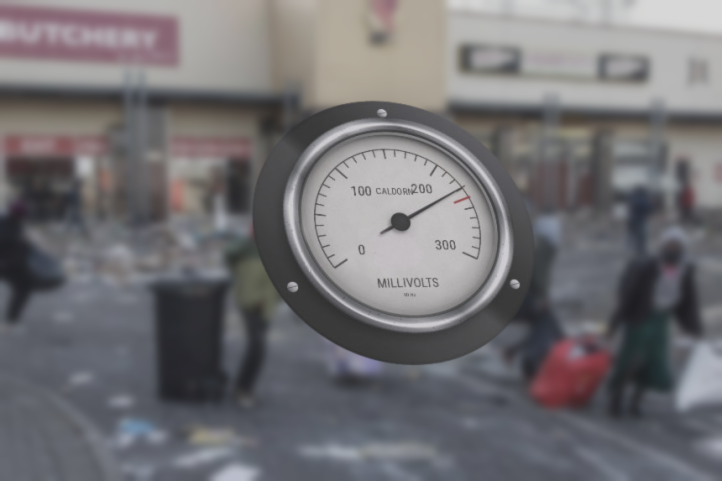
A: 230 mV
